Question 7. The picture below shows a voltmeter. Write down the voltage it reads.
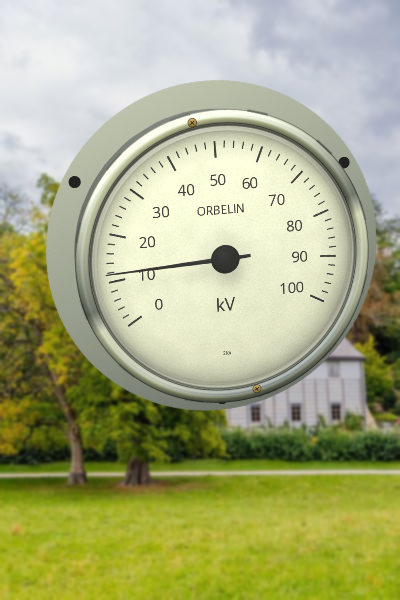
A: 12 kV
